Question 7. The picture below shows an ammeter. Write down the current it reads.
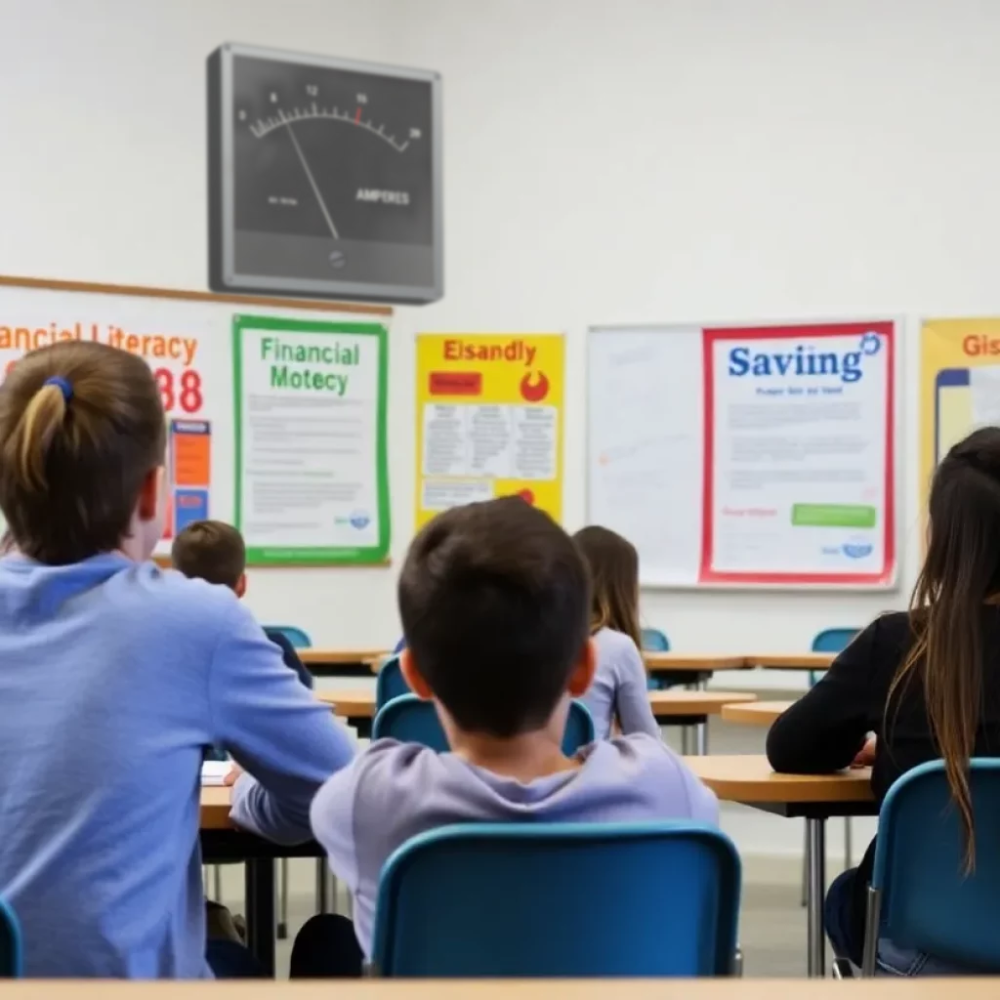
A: 8 A
